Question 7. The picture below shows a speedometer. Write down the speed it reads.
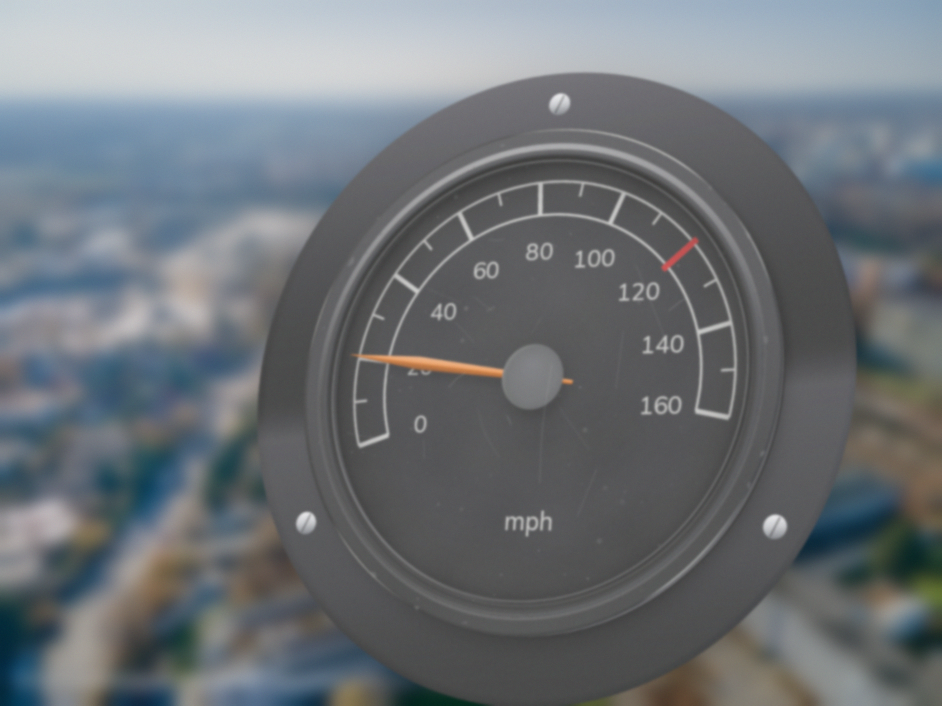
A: 20 mph
